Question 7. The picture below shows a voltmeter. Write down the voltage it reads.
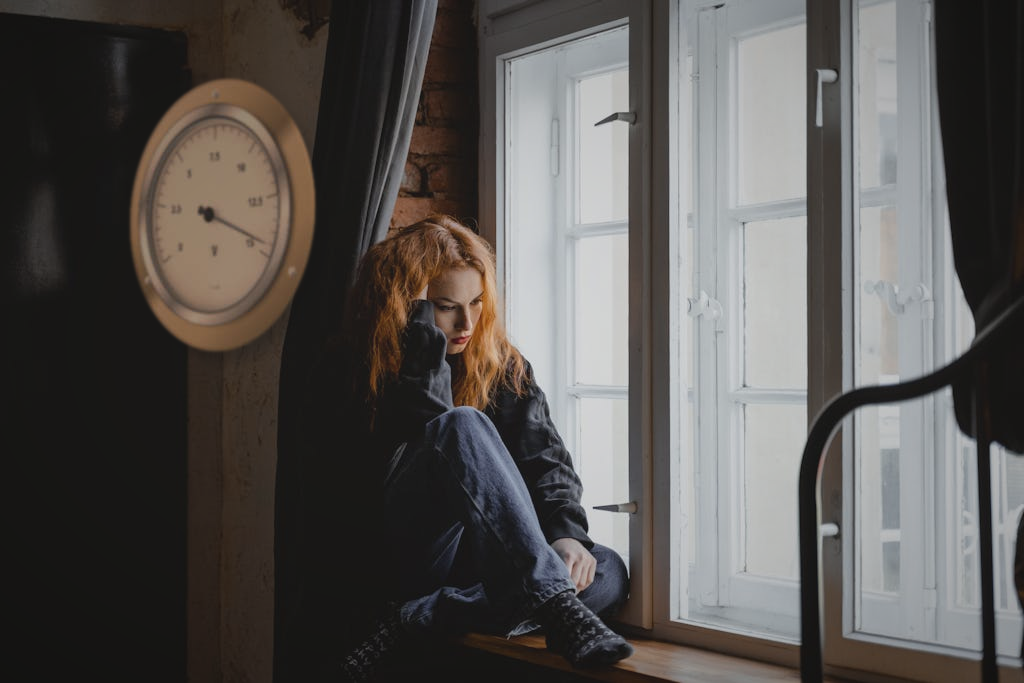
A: 14.5 V
